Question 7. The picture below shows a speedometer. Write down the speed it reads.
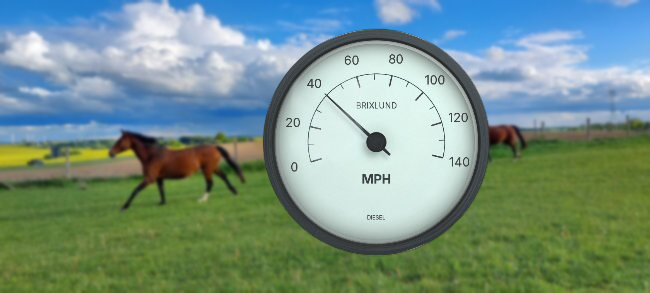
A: 40 mph
